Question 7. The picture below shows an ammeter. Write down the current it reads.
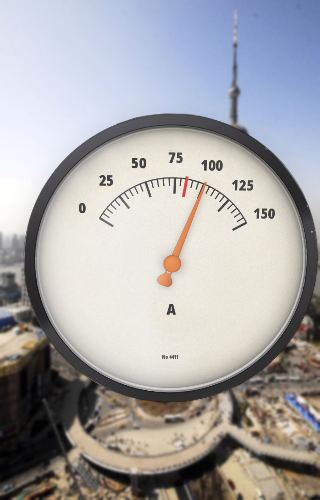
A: 100 A
